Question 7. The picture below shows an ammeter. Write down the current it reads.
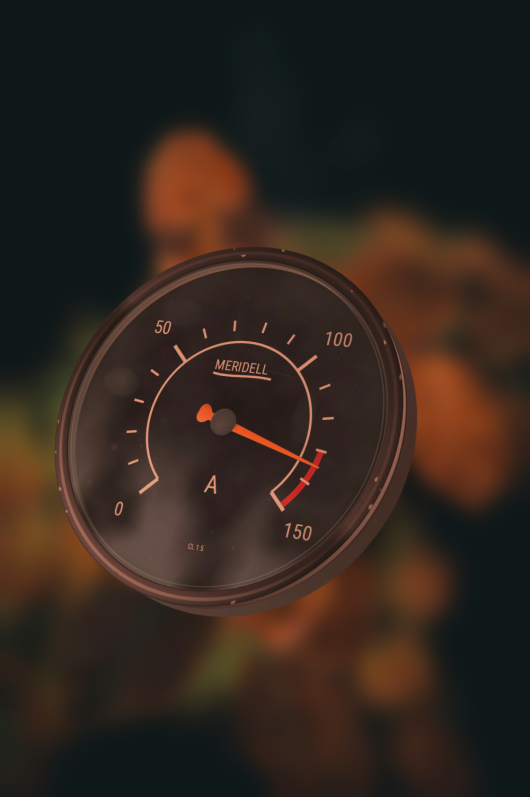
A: 135 A
